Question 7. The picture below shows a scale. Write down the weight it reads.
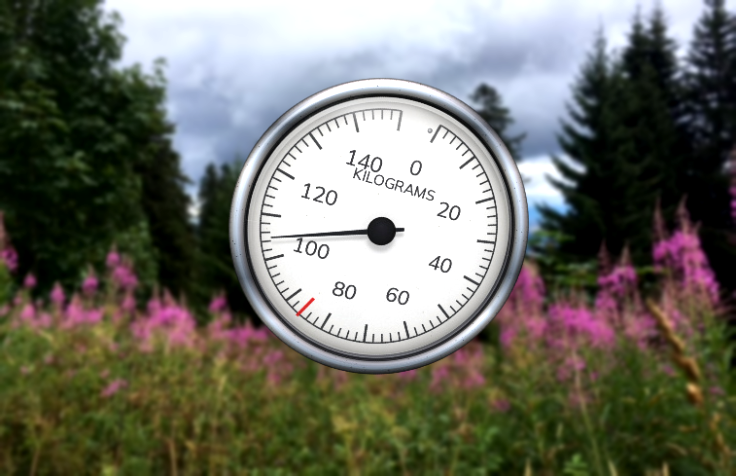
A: 105 kg
